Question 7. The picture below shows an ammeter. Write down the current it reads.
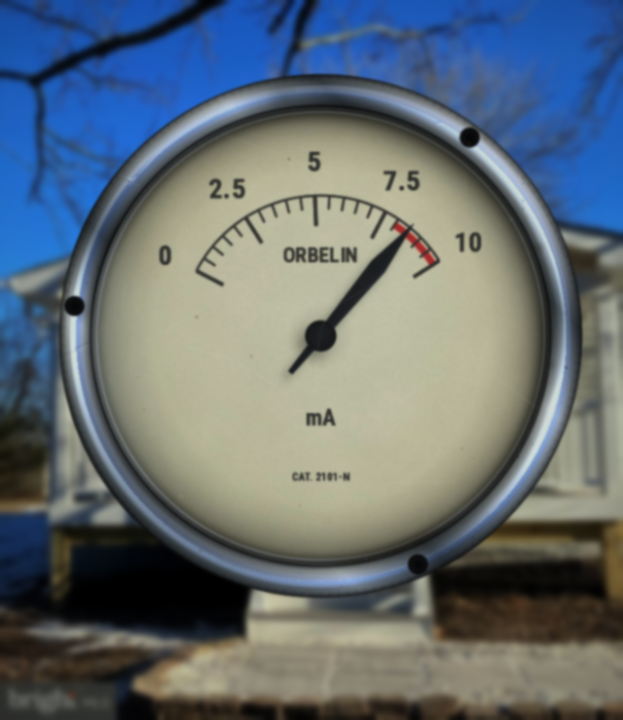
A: 8.5 mA
